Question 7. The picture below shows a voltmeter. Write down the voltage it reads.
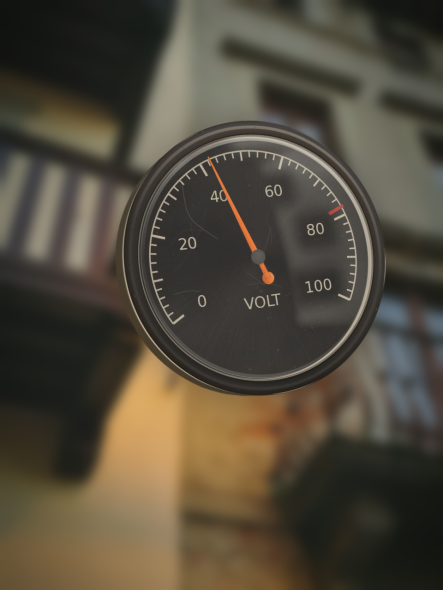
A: 42 V
